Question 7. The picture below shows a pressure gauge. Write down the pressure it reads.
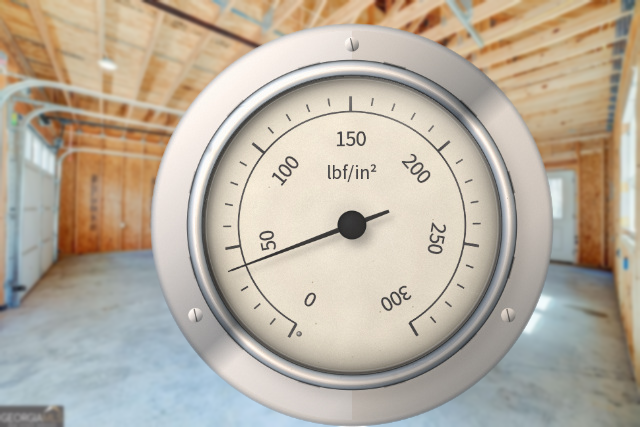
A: 40 psi
